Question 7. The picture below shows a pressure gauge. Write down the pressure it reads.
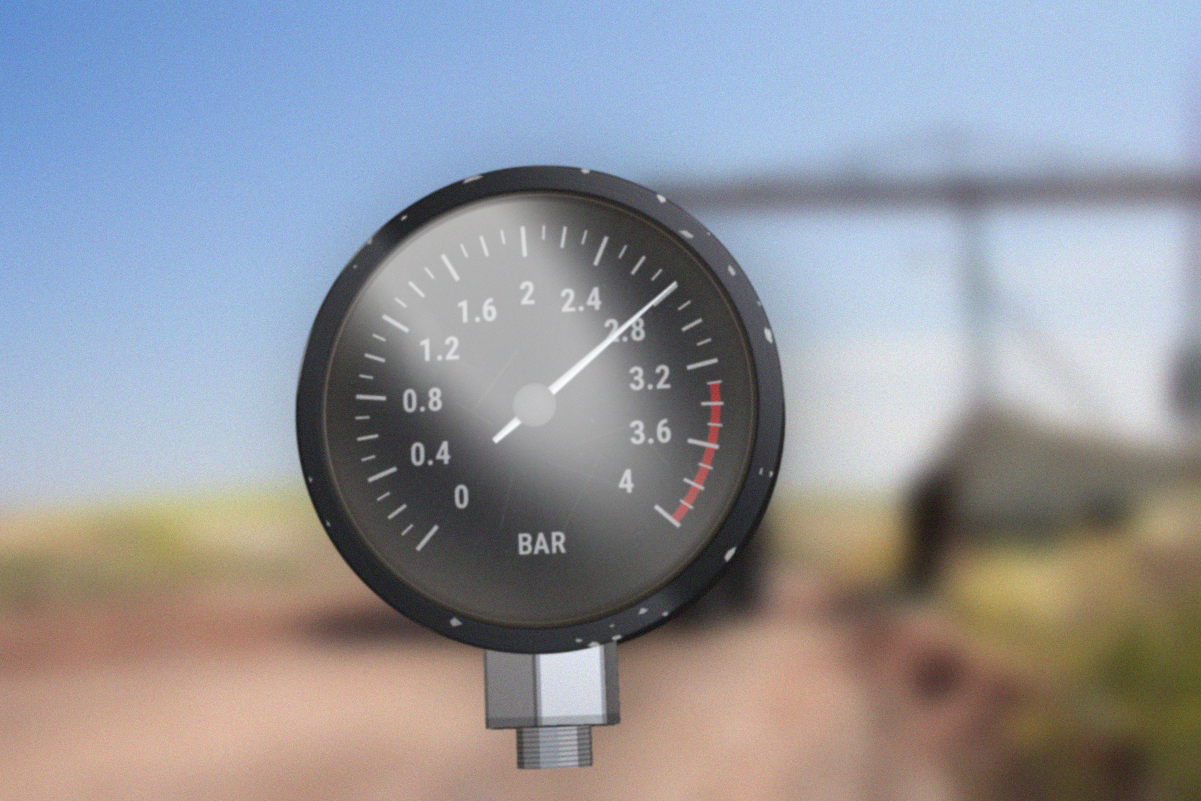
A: 2.8 bar
